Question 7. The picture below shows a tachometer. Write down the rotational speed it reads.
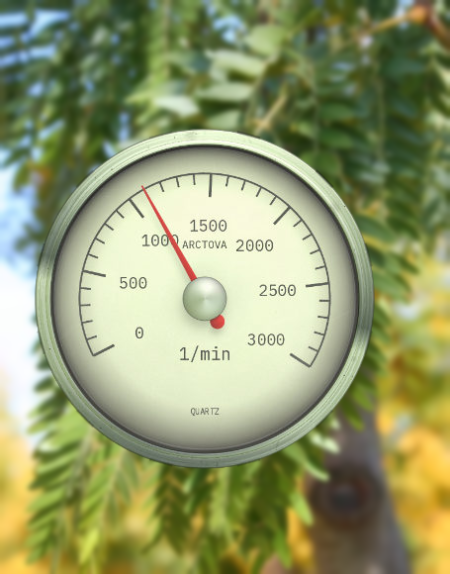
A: 1100 rpm
